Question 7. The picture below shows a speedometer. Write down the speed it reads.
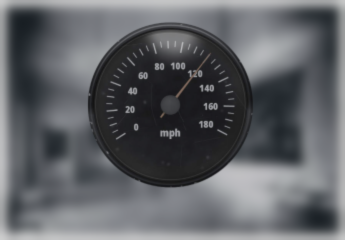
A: 120 mph
